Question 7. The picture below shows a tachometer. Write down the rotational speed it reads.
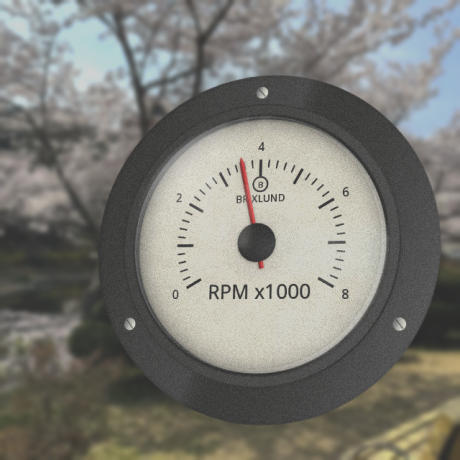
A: 3600 rpm
